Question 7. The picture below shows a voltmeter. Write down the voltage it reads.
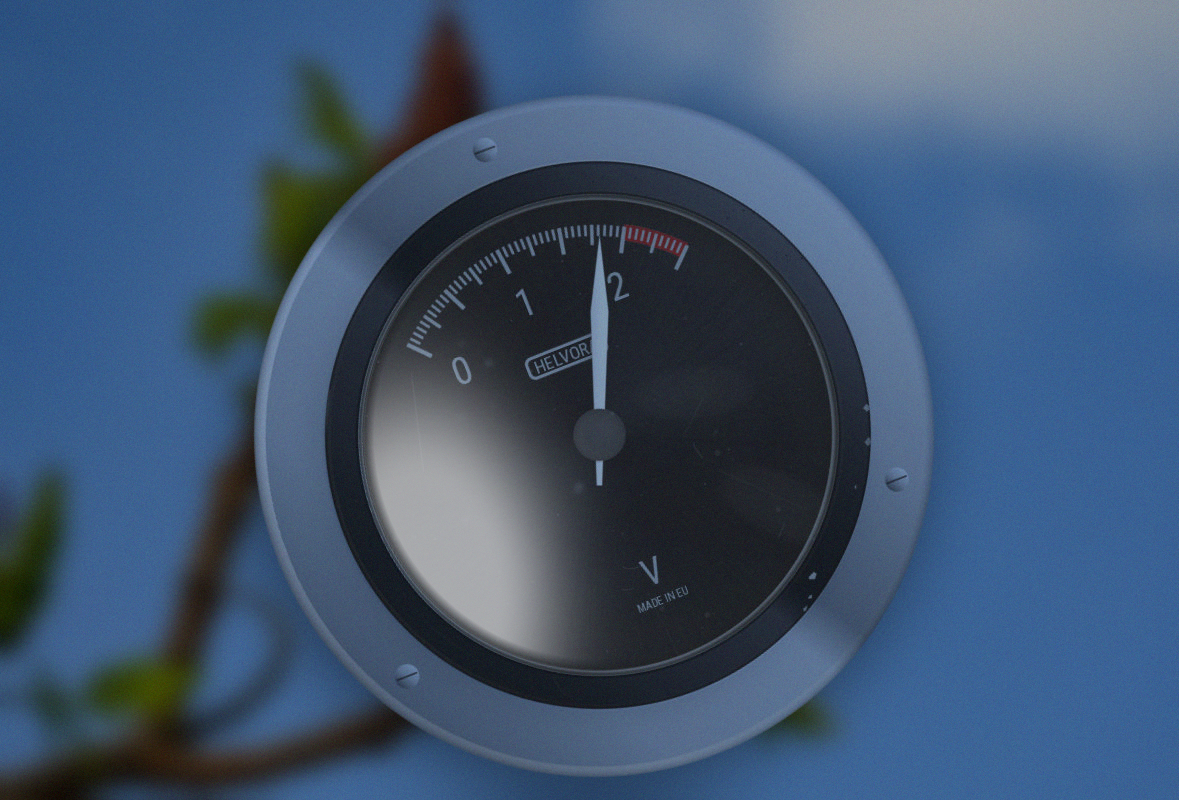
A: 1.8 V
